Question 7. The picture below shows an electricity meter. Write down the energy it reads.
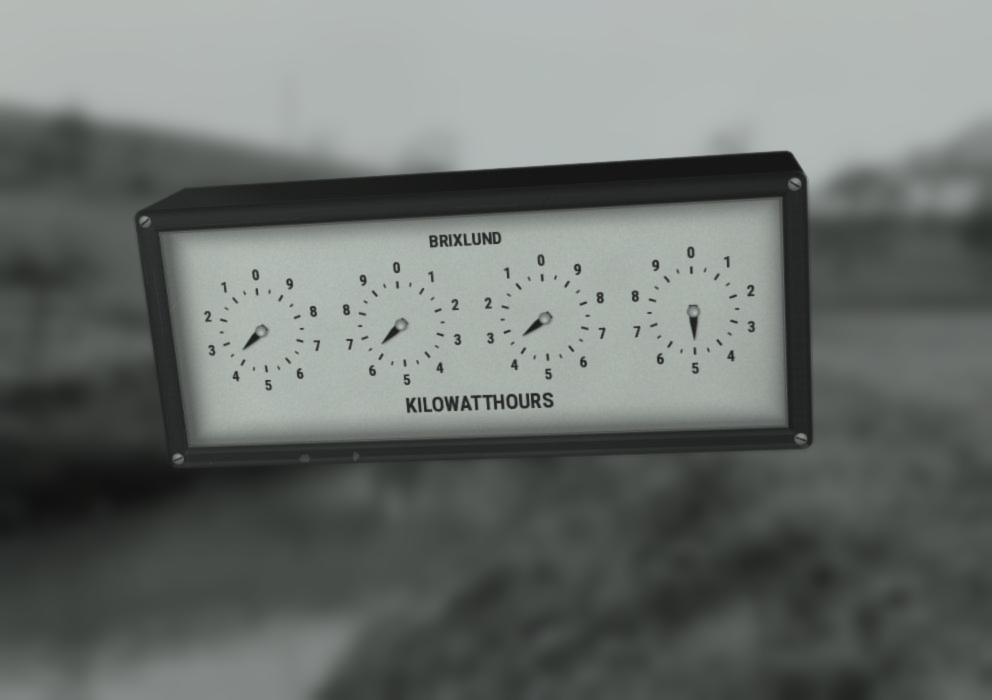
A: 3635 kWh
